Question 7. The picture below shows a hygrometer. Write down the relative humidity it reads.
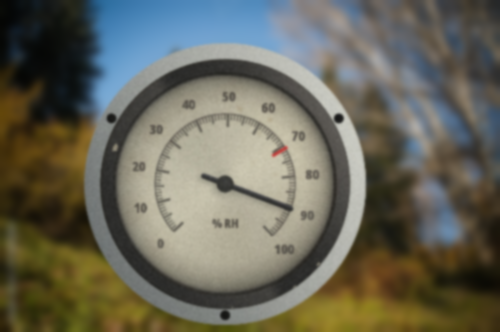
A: 90 %
